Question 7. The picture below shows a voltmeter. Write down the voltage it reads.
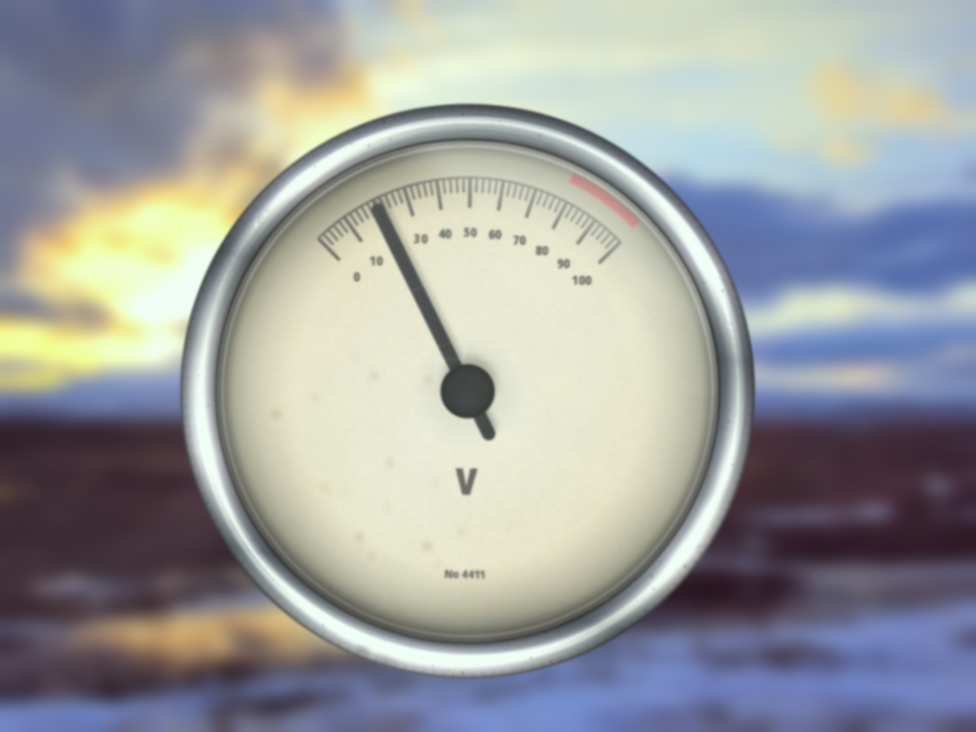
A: 20 V
